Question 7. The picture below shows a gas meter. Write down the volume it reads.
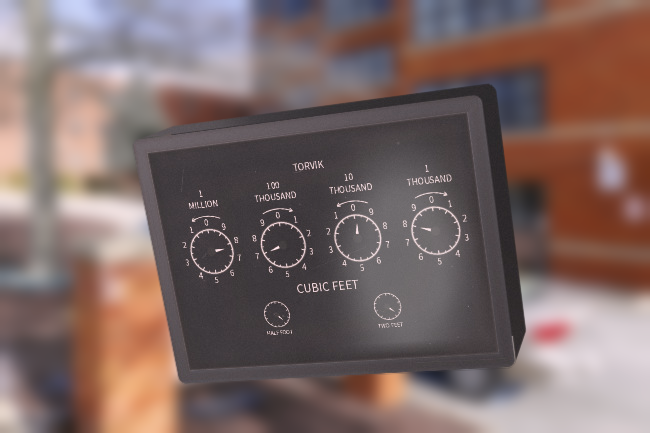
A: 769800 ft³
